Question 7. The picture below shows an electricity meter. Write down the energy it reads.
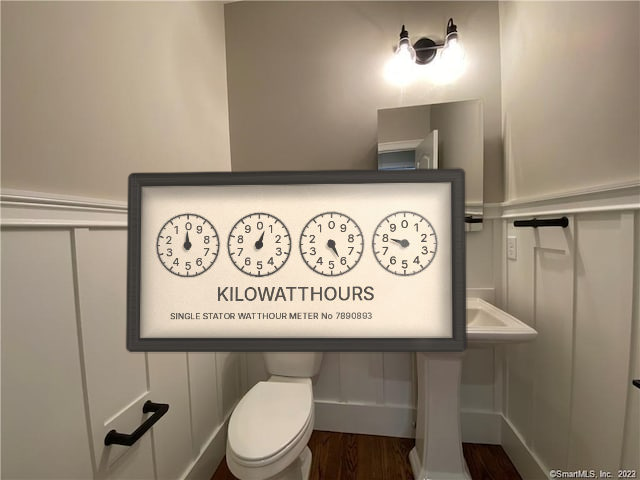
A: 58 kWh
